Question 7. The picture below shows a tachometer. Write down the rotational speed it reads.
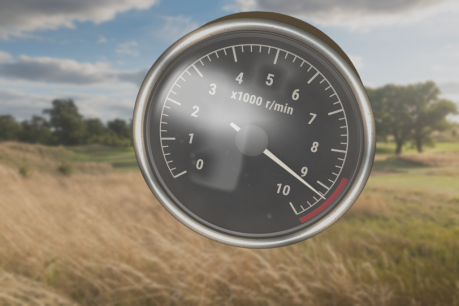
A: 9200 rpm
